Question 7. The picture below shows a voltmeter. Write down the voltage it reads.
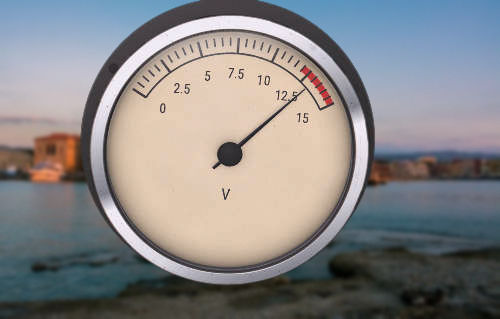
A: 13 V
